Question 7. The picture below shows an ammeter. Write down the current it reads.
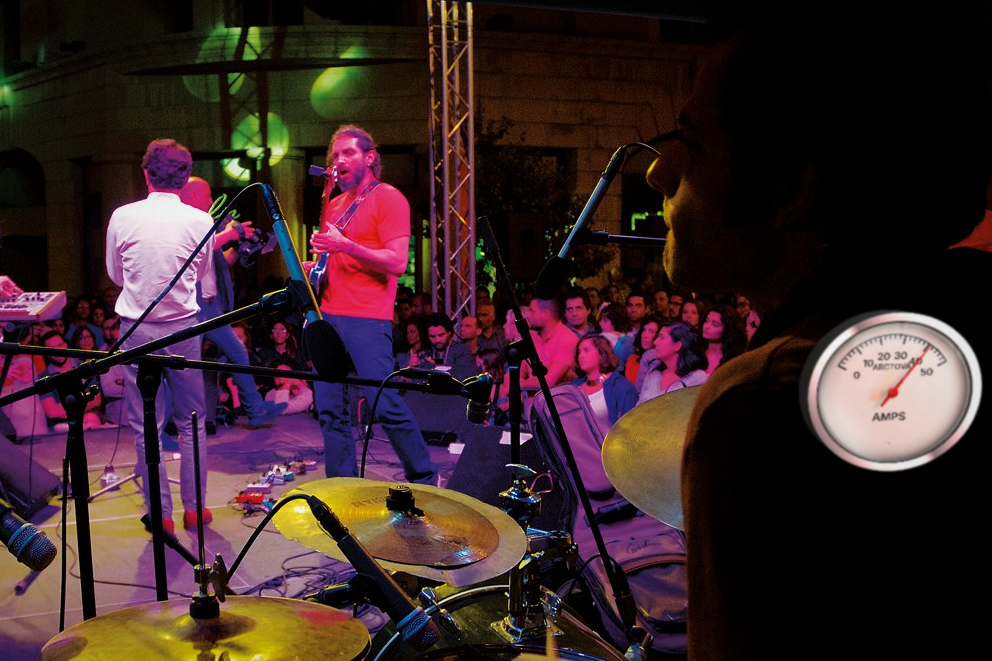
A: 40 A
